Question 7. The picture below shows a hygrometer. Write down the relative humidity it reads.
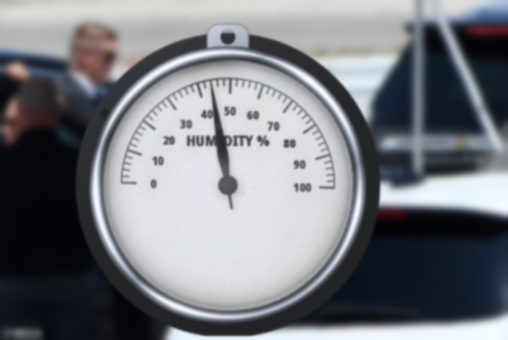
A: 44 %
